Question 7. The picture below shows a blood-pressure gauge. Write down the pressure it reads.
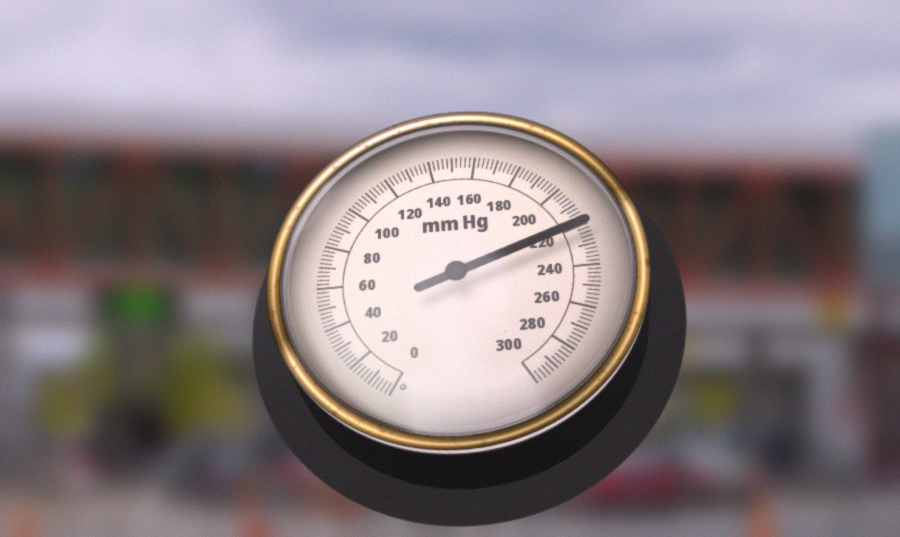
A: 220 mmHg
